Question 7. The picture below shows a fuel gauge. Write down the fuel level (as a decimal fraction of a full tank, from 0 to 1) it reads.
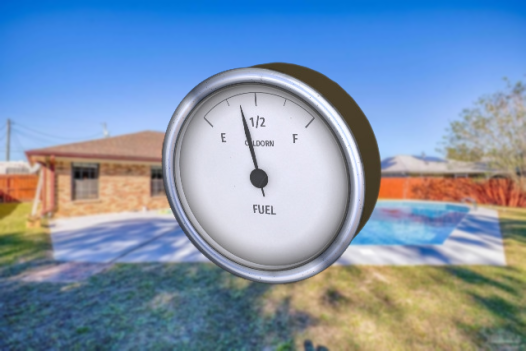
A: 0.375
